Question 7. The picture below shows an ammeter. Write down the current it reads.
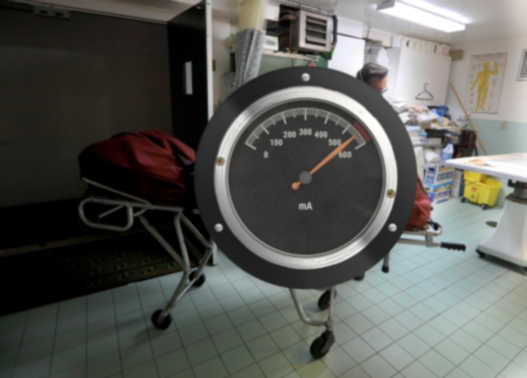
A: 550 mA
